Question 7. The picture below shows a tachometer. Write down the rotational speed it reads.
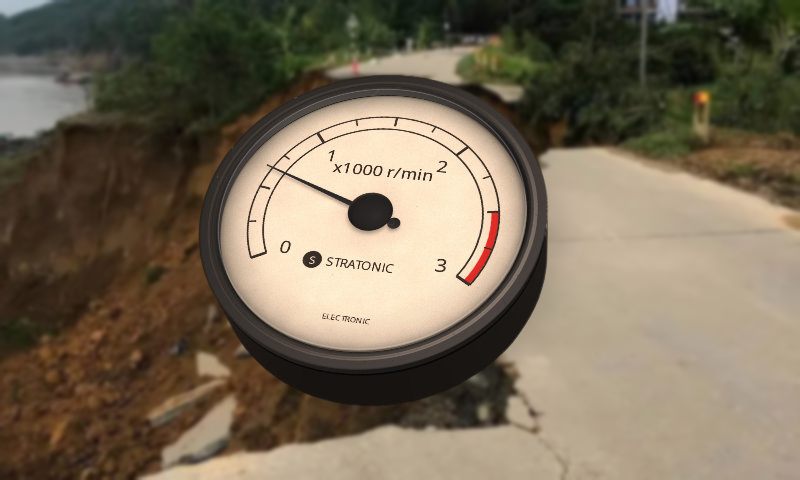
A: 625 rpm
